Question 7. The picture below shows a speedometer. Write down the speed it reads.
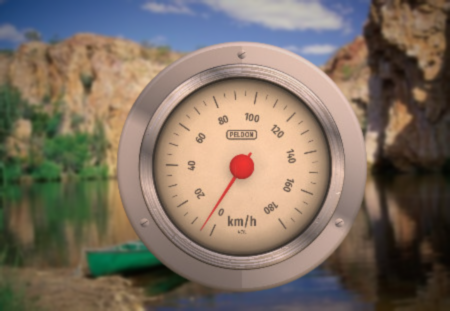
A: 5 km/h
